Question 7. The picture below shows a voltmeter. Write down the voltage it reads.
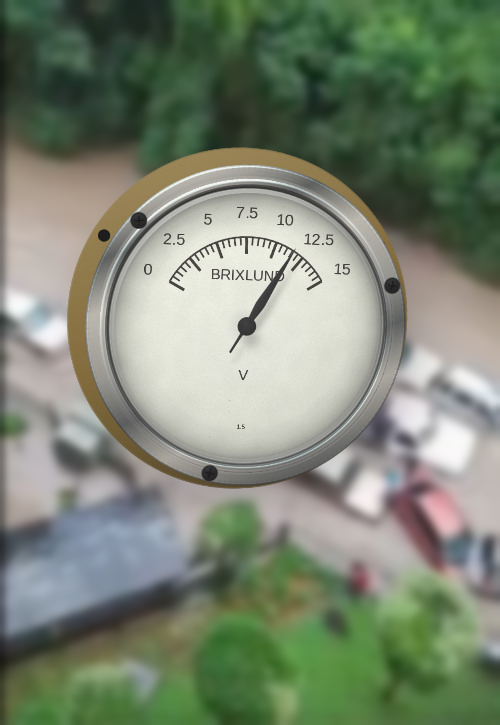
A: 11.5 V
